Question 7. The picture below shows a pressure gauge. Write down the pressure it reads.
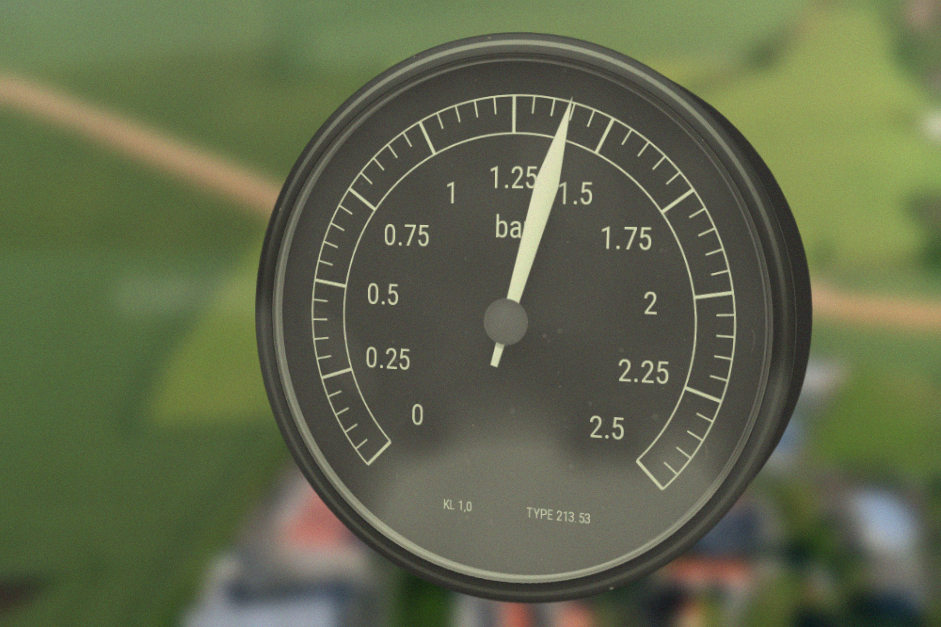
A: 1.4 bar
